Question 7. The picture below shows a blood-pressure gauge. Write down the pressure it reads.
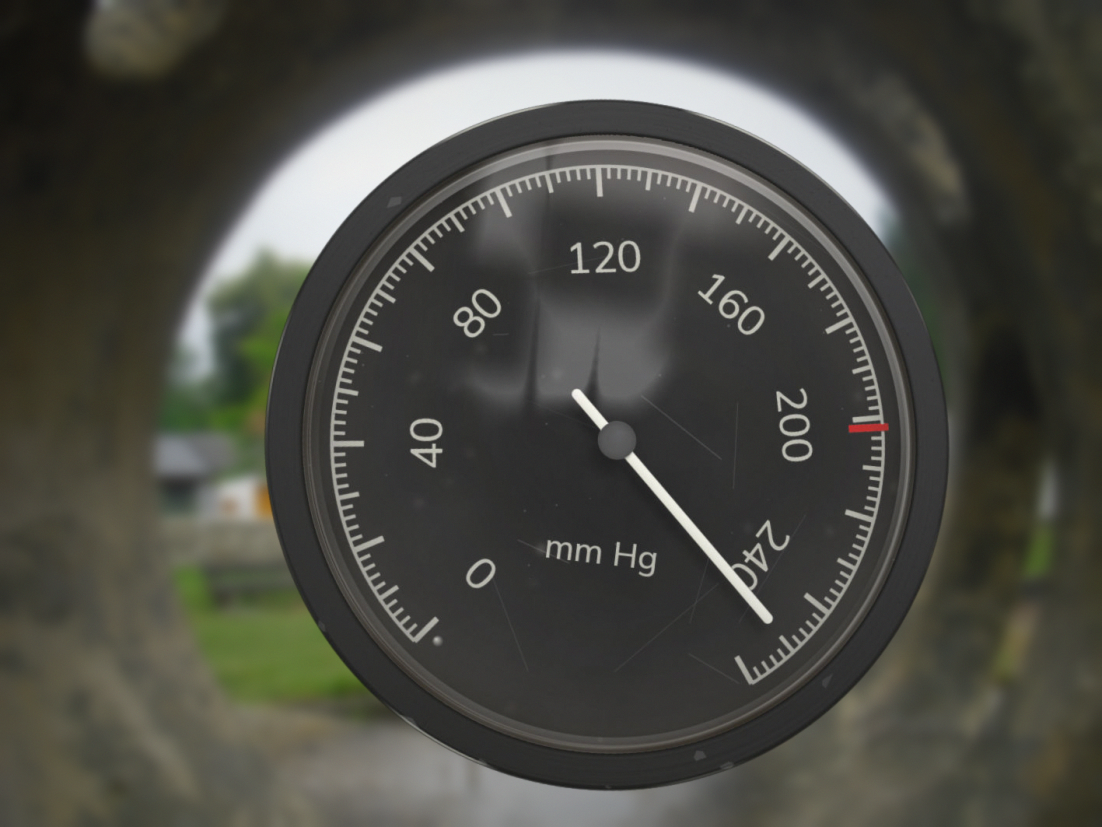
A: 250 mmHg
